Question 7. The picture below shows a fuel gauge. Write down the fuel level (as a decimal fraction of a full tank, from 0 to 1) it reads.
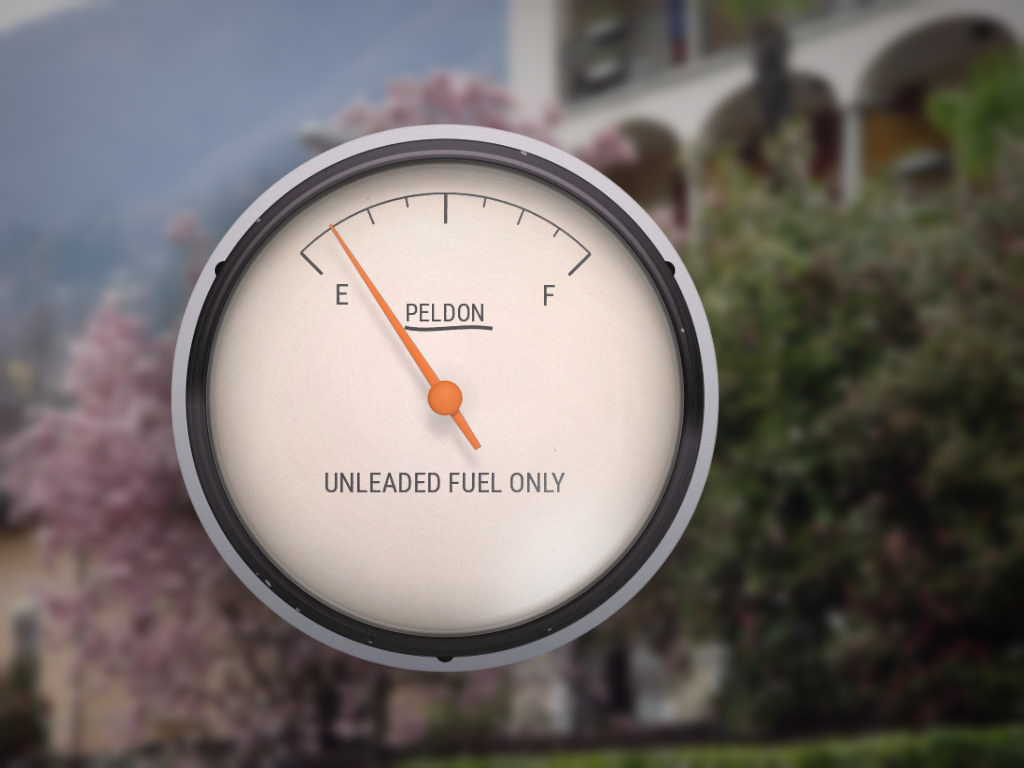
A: 0.125
